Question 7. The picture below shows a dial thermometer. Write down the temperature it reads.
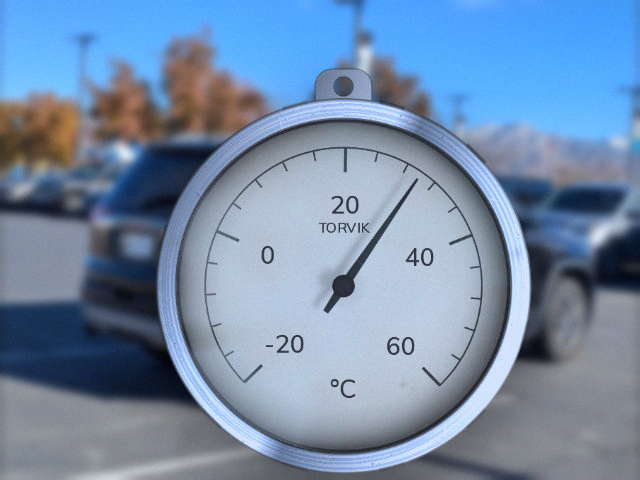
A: 30 °C
